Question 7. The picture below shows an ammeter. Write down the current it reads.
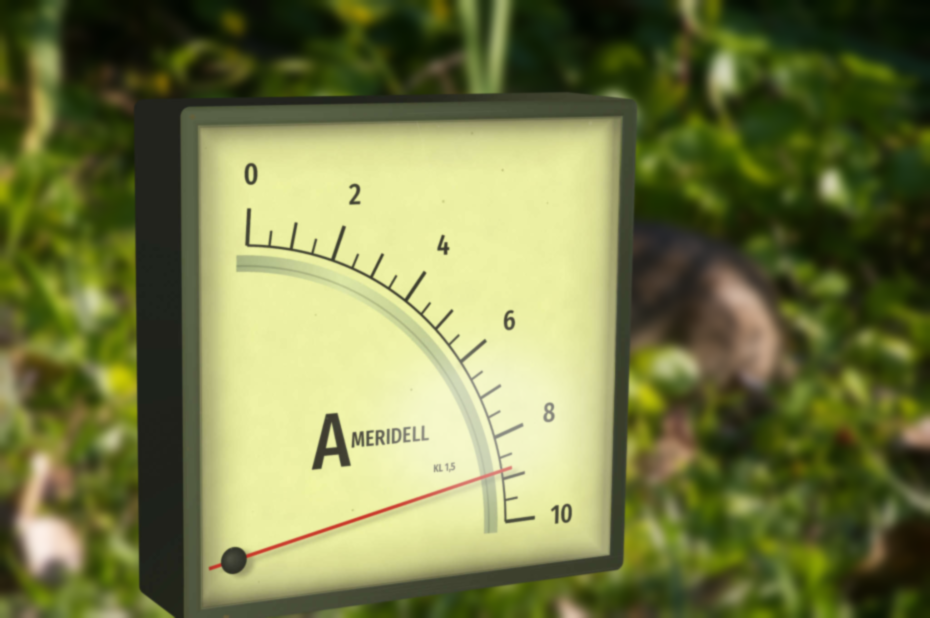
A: 8.75 A
